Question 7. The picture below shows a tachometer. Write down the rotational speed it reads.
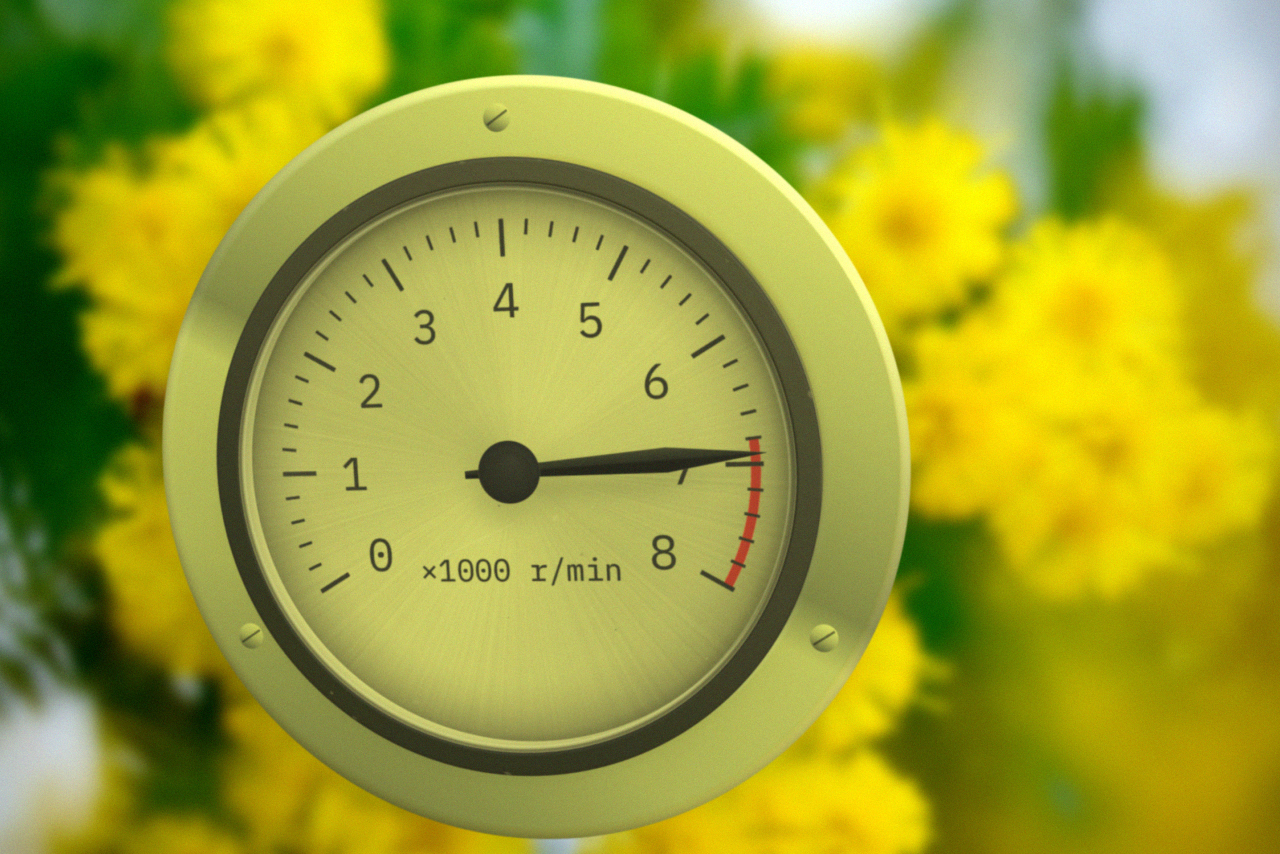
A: 6900 rpm
